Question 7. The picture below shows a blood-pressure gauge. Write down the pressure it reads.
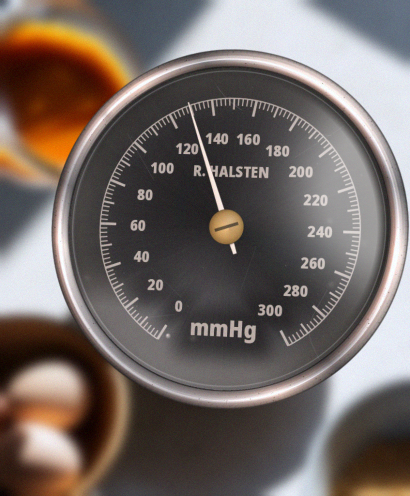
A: 130 mmHg
